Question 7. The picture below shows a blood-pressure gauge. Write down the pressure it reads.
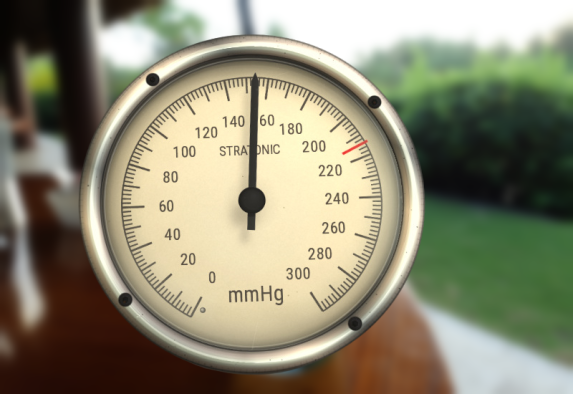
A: 154 mmHg
